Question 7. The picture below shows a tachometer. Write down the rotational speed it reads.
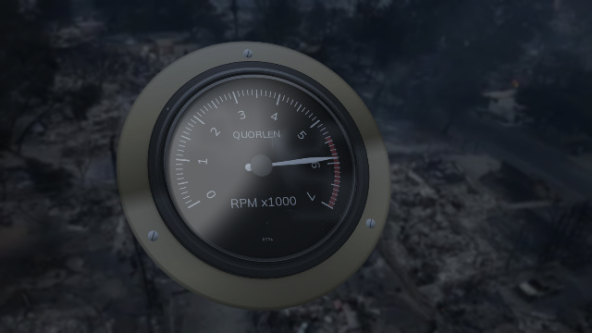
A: 5900 rpm
